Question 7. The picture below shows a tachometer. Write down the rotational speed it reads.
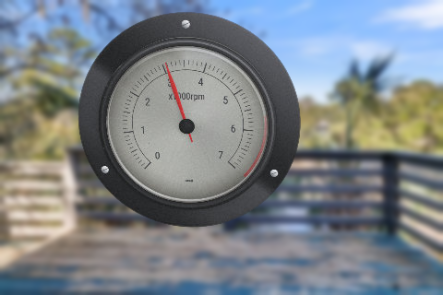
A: 3100 rpm
